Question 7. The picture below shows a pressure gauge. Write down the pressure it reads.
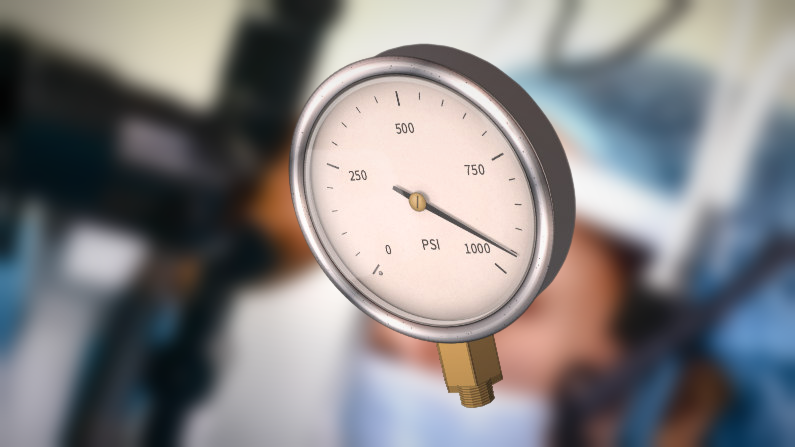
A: 950 psi
